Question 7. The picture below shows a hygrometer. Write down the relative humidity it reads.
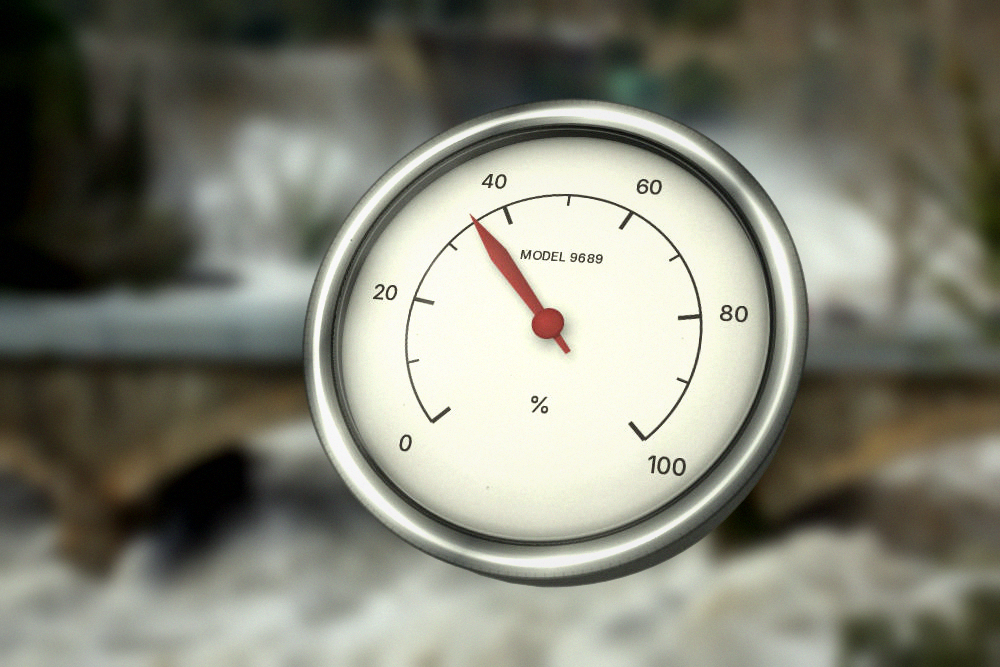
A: 35 %
